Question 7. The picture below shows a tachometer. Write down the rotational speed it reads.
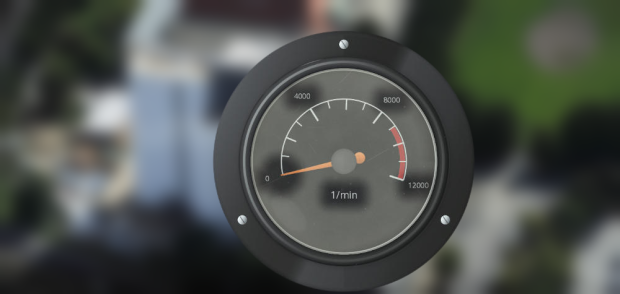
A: 0 rpm
